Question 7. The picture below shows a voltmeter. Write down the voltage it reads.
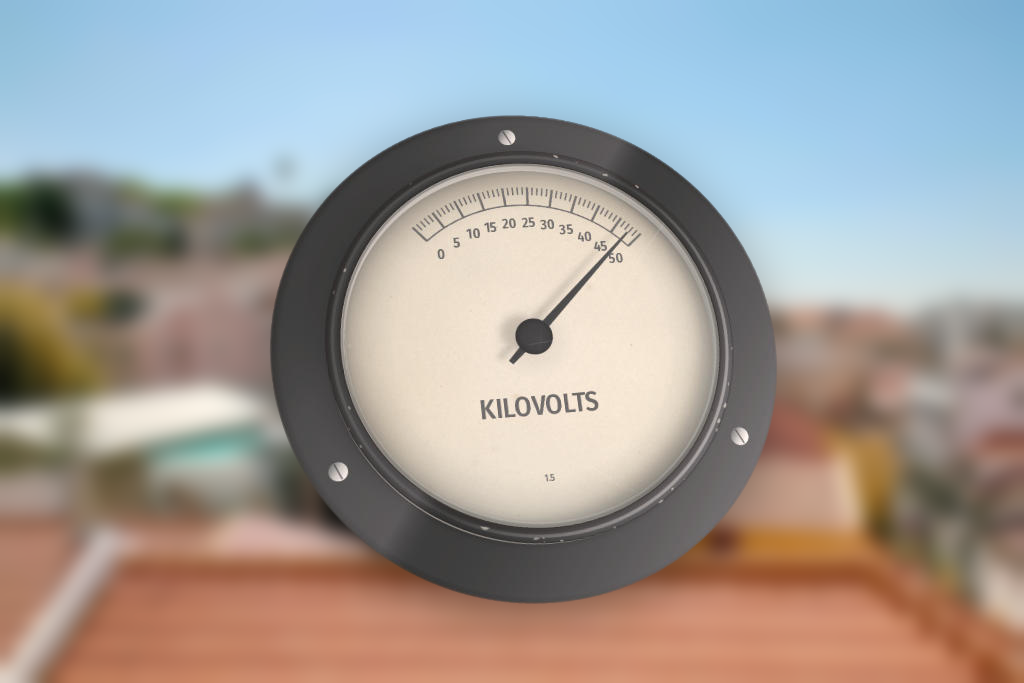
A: 48 kV
